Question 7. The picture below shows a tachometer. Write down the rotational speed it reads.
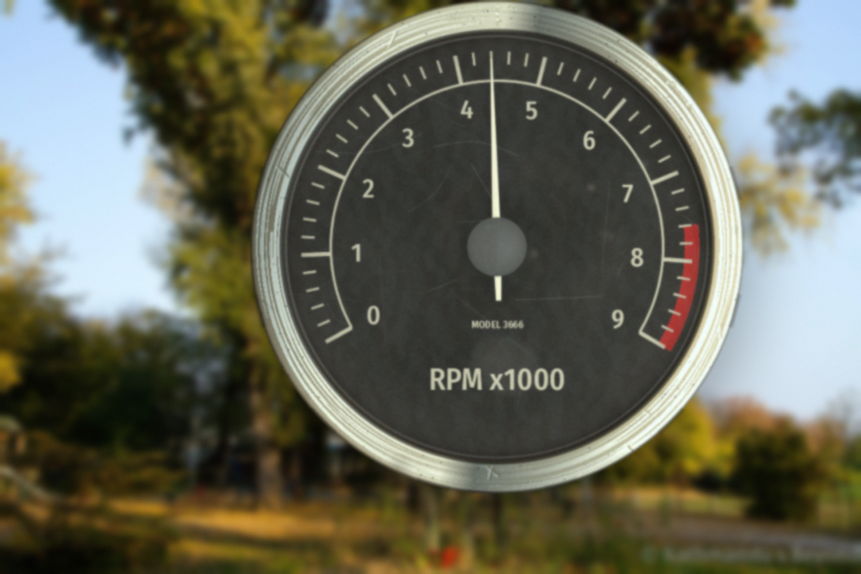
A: 4400 rpm
